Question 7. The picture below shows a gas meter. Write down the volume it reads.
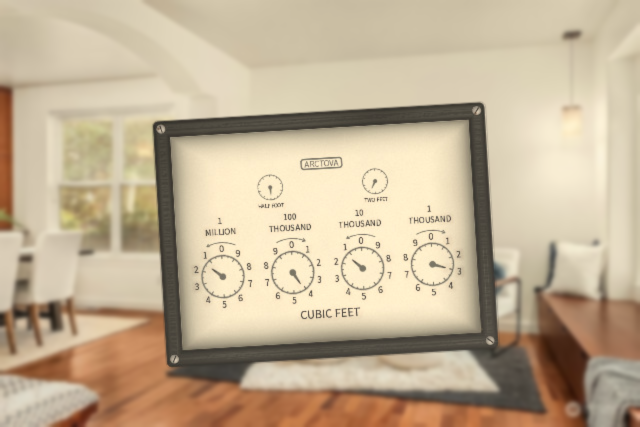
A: 141300 ft³
